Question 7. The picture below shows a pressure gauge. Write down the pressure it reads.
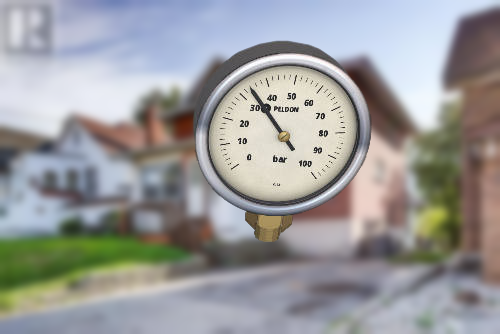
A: 34 bar
